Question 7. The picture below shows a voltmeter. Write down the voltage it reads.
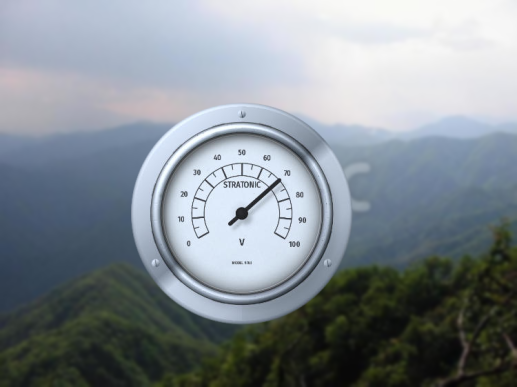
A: 70 V
